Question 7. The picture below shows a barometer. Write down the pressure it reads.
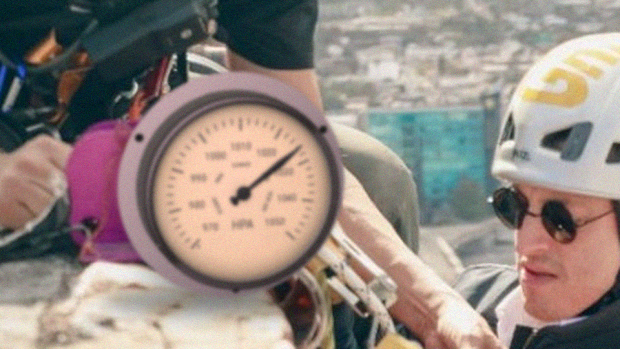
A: 1026 hPa
